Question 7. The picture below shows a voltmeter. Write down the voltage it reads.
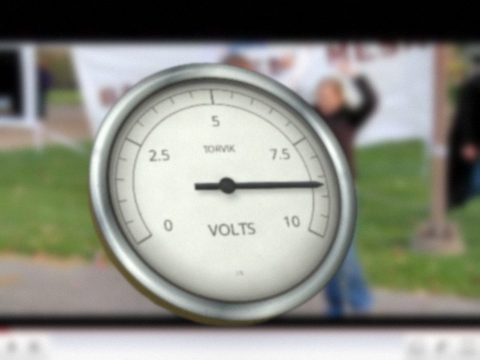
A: 8.75 V
